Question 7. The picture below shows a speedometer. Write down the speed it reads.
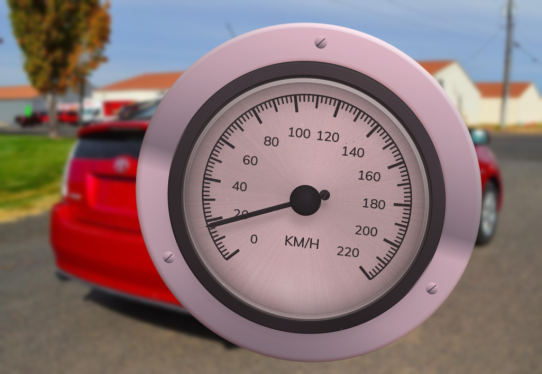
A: 18 km/h
